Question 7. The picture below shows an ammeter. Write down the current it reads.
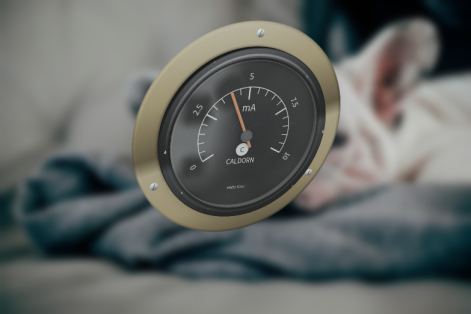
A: 4 mA
